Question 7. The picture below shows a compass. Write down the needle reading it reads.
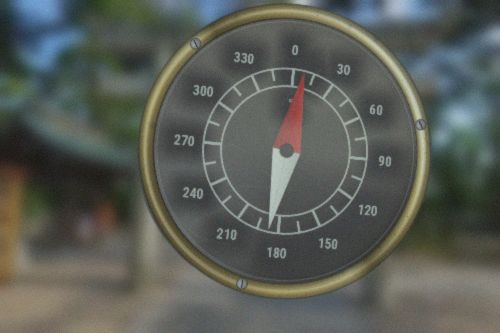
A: 7.5 °
